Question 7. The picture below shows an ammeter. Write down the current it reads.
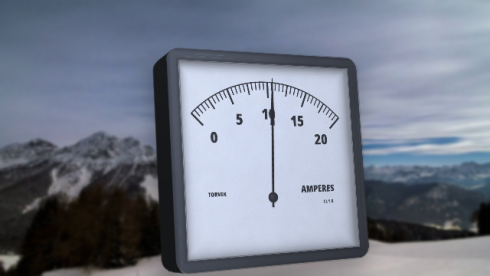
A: 10.5 A
